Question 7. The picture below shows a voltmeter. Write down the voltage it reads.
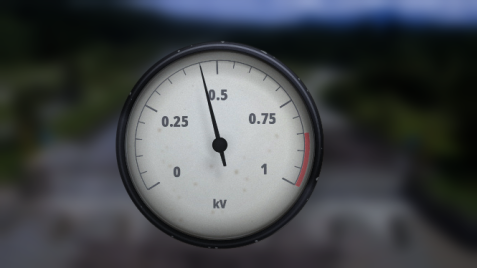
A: 0.45 kV
